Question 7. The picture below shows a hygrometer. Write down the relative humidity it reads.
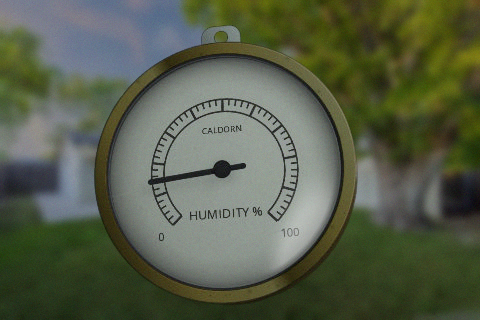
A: 14 %
